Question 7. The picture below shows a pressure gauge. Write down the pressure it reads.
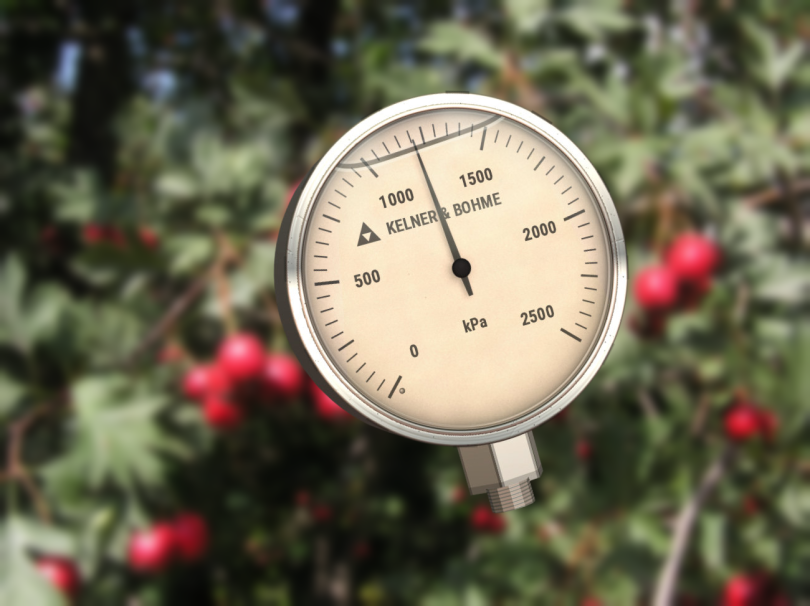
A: 1200 kPa
